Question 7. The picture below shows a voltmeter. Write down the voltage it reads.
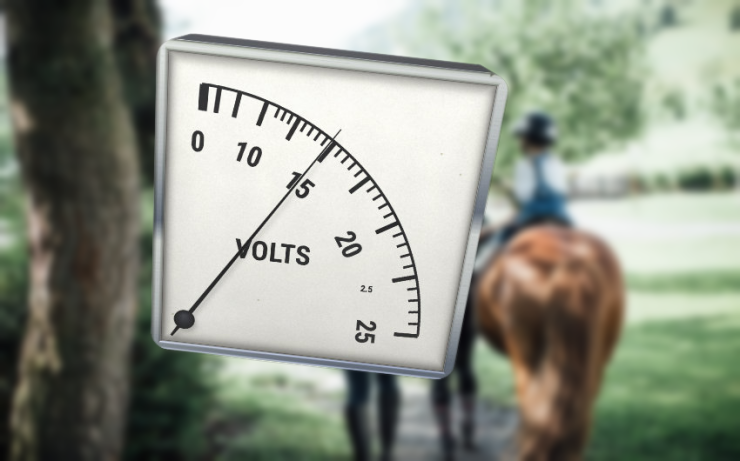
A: 14.75 V
